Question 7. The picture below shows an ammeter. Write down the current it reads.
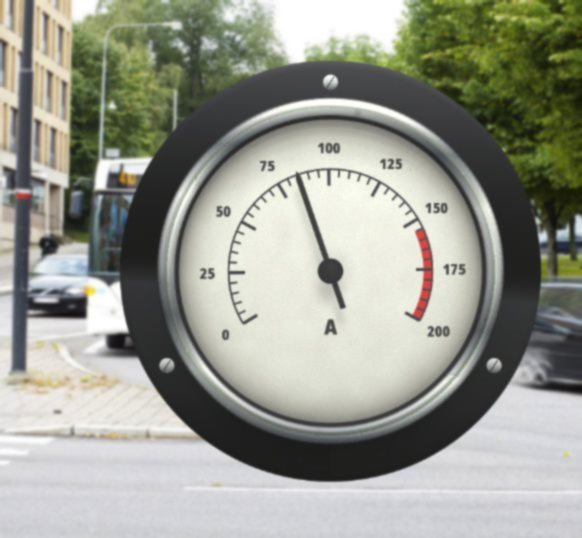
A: 85 A
